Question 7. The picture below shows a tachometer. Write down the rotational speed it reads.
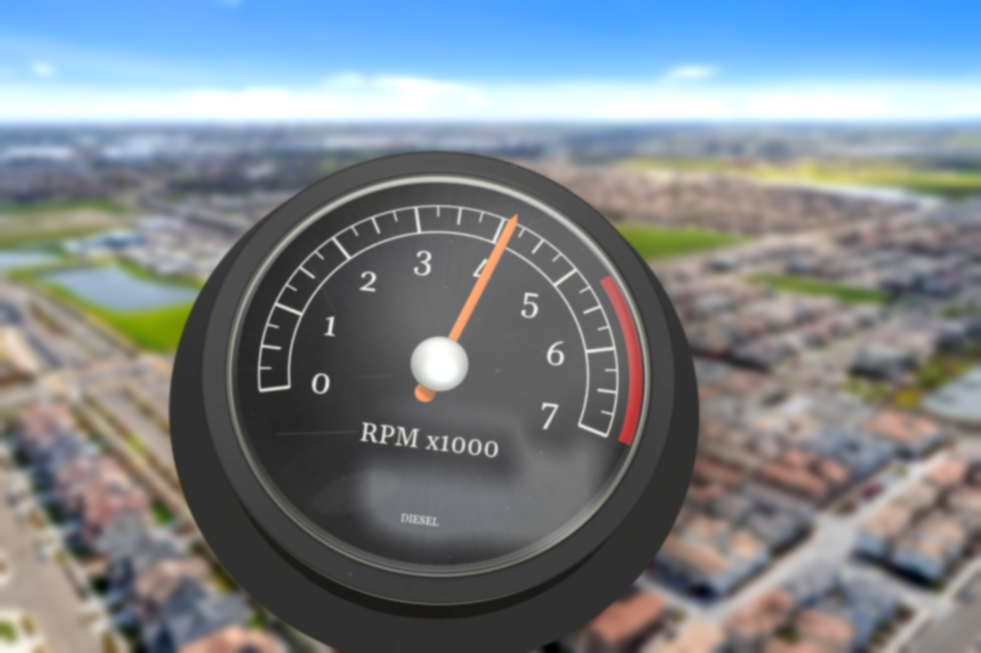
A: 4125 rpm
